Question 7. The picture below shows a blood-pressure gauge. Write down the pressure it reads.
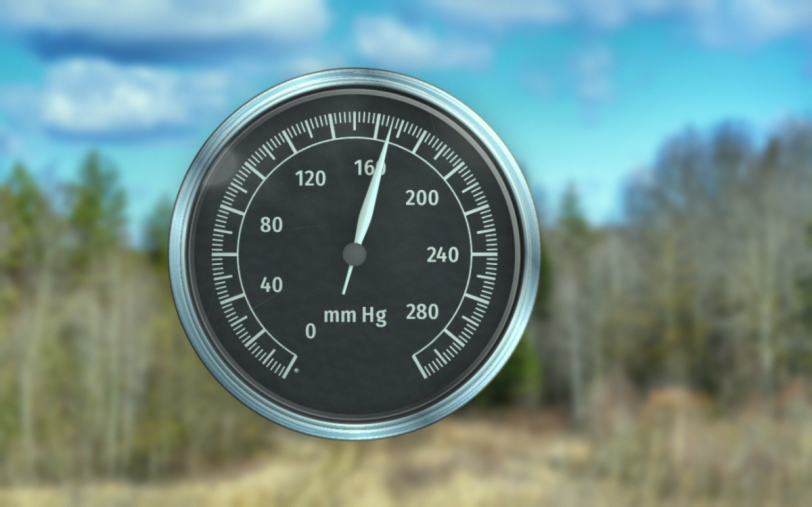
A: 166 mmHg
